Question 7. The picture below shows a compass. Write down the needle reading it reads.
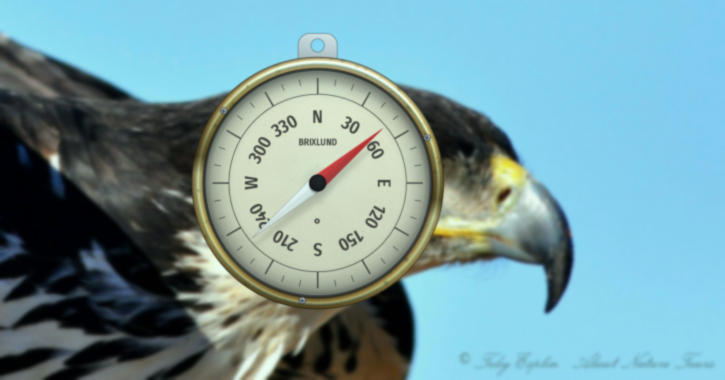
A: 50 °
